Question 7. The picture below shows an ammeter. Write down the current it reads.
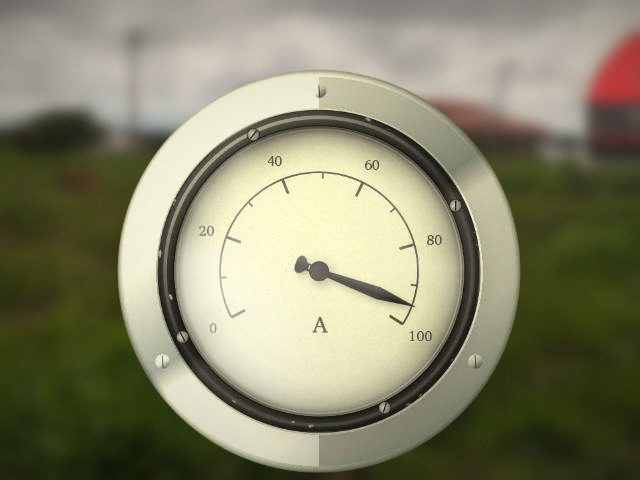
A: 95 A
